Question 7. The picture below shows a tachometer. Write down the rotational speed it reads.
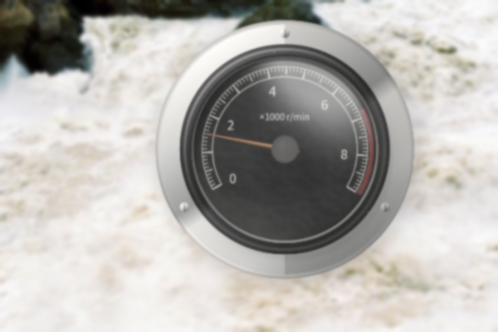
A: 1500 rpm
